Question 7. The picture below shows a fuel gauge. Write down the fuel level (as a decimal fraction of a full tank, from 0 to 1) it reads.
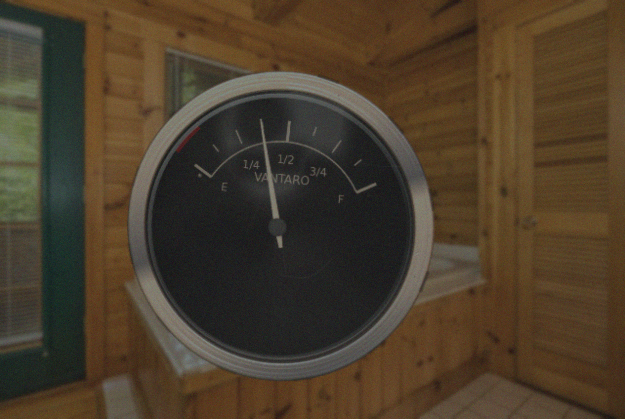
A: 0.375
